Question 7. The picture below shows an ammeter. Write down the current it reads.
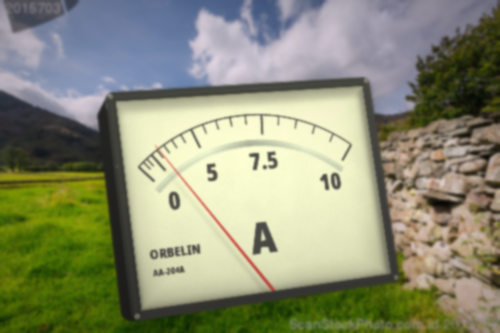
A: 3 A
